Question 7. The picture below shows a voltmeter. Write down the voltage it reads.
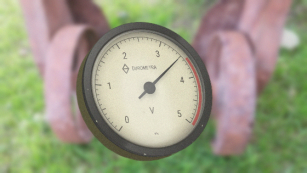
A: 3.5 V
